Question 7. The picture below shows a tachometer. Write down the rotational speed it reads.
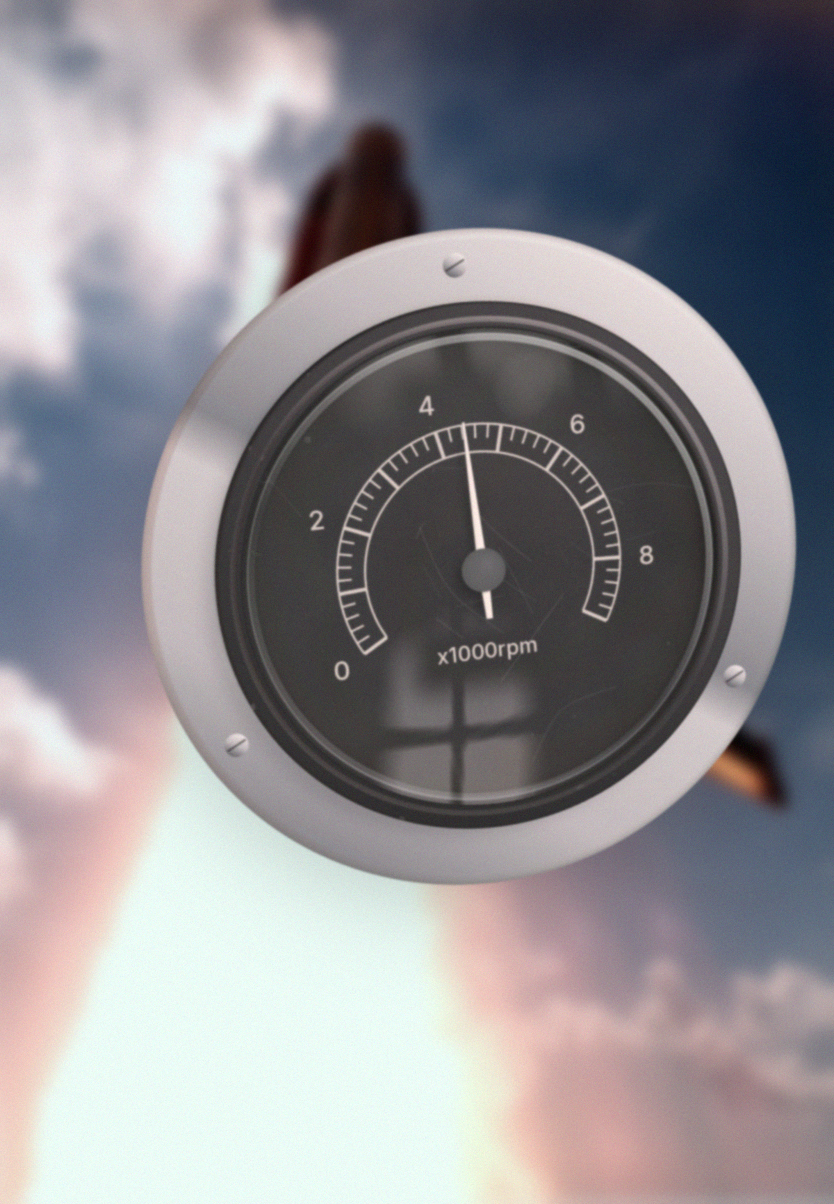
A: 4400 rpm
